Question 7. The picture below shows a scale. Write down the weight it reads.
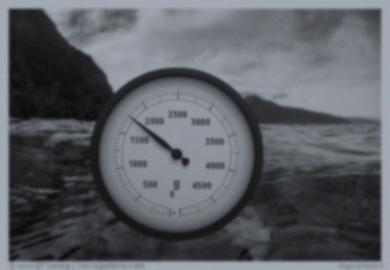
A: 1750 g
